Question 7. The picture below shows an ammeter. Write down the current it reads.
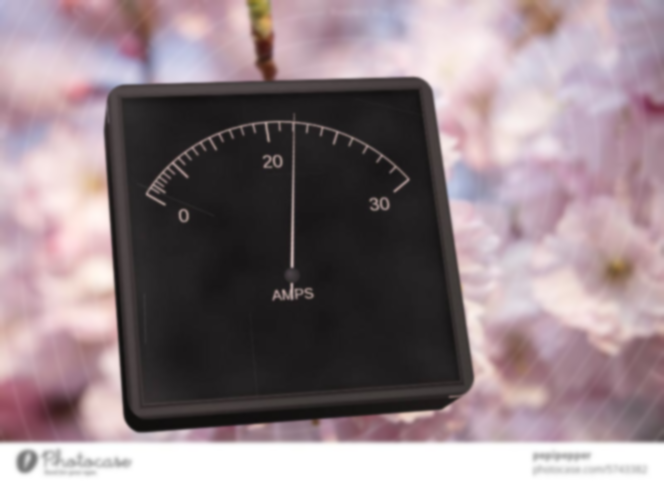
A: 22 A
